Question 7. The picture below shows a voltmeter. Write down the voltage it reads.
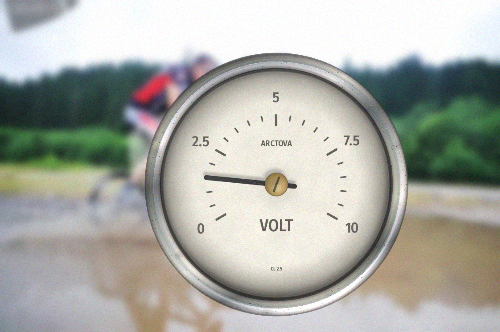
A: 1.5 V
